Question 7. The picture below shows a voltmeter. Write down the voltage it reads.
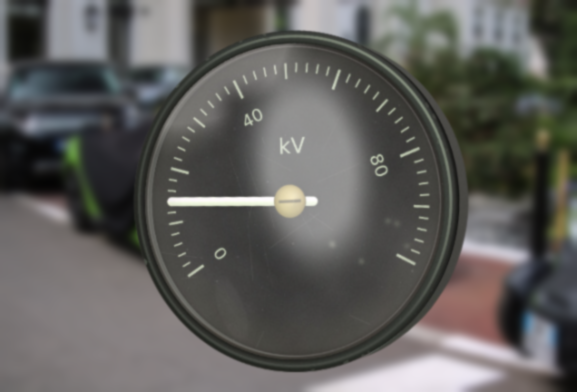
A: 14 kV
